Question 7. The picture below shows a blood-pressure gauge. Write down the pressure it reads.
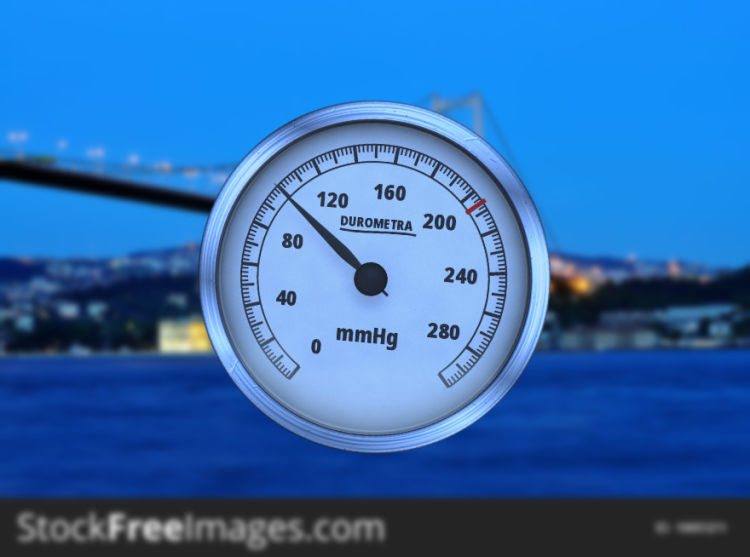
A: 100 mmHg
